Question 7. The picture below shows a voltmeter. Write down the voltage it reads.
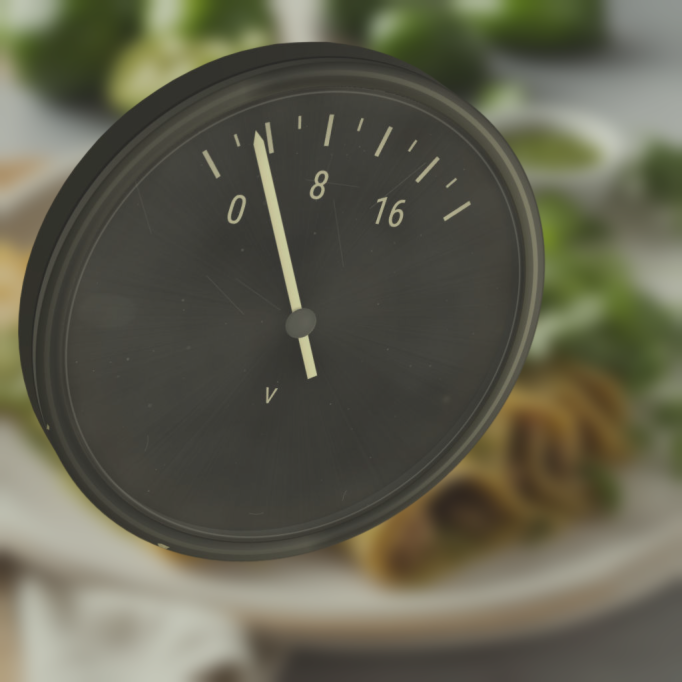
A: 3 V
